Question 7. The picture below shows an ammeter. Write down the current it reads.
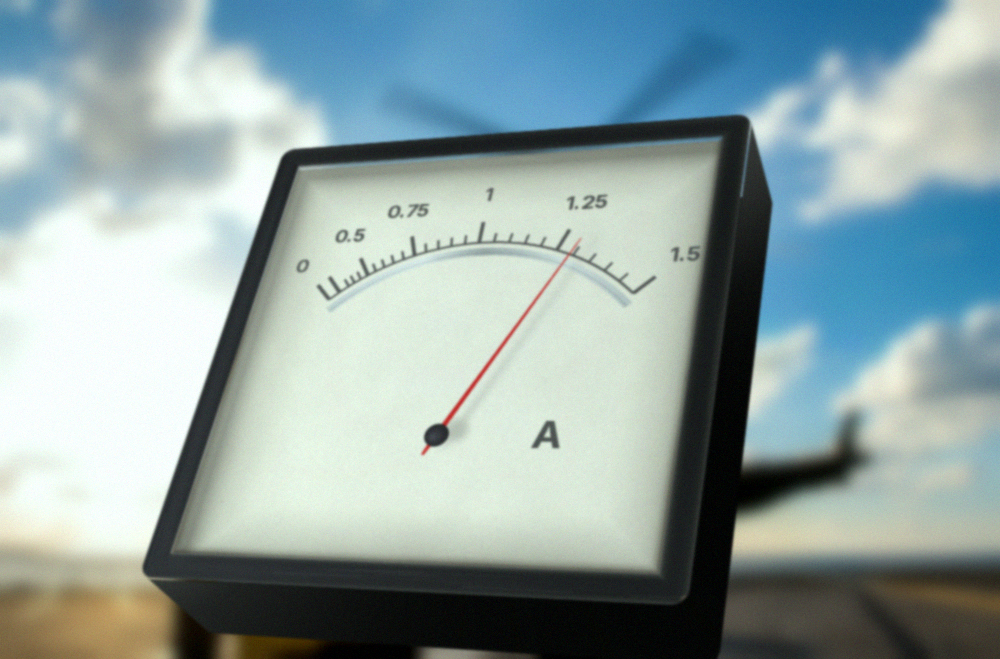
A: 1.3 A
